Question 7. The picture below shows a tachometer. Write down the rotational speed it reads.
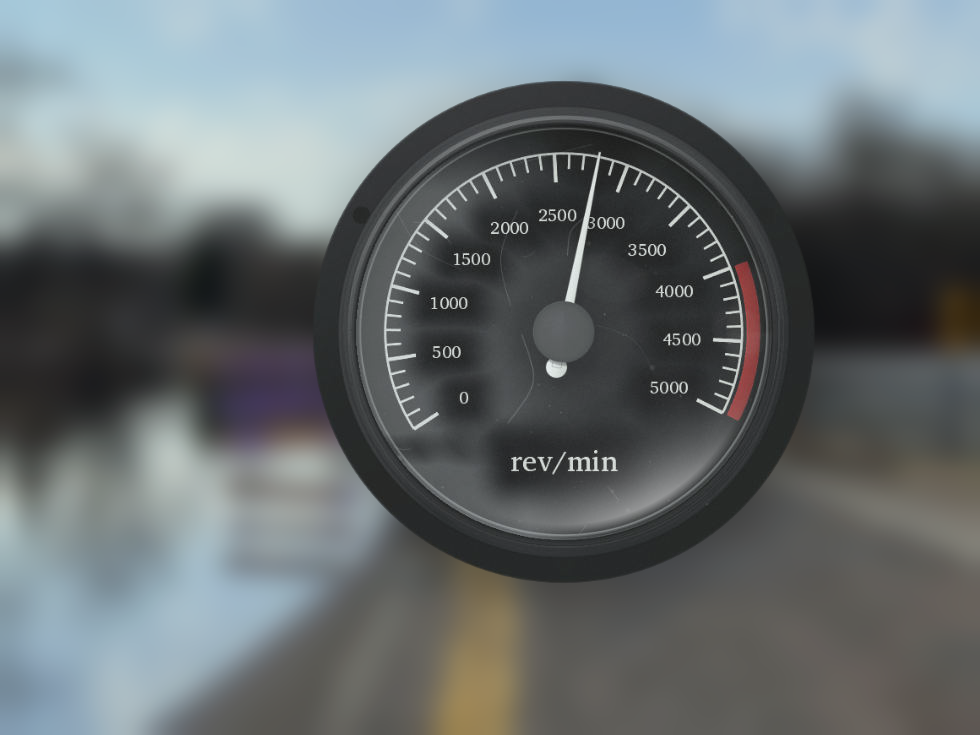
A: 2800 rpm
